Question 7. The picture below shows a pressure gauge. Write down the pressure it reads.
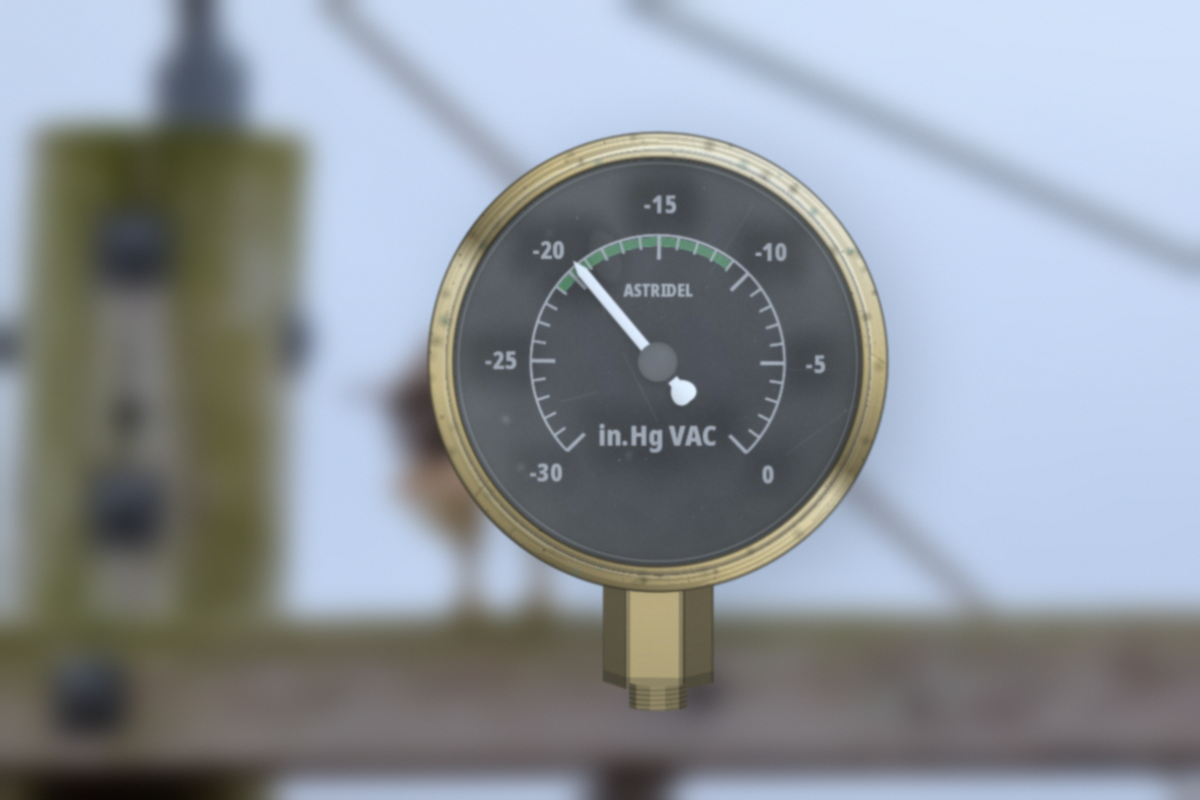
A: -19.5 inHg
